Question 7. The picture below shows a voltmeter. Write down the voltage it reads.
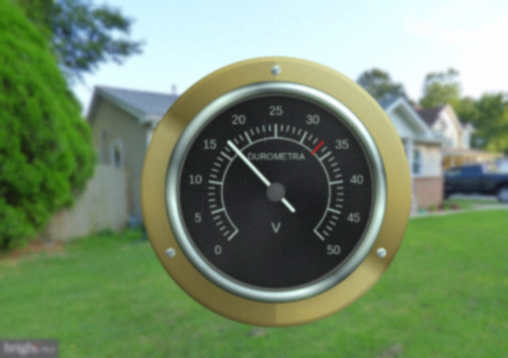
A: 17 V
